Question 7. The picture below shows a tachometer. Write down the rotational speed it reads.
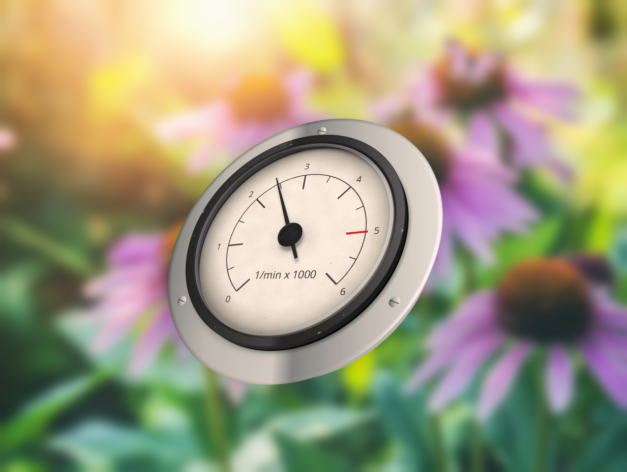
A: 2500 rpm
